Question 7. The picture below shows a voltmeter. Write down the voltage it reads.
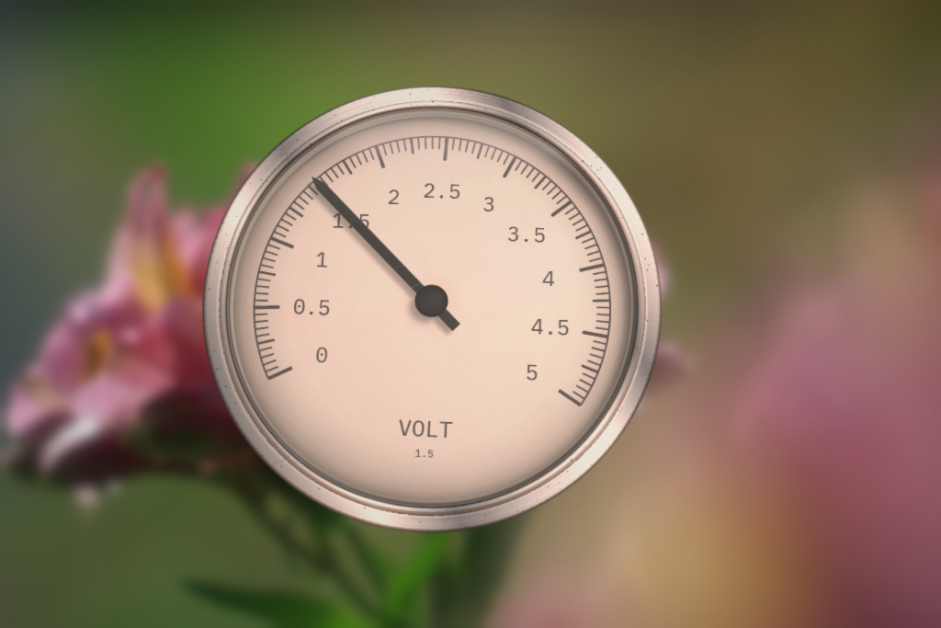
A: 1.5 V
